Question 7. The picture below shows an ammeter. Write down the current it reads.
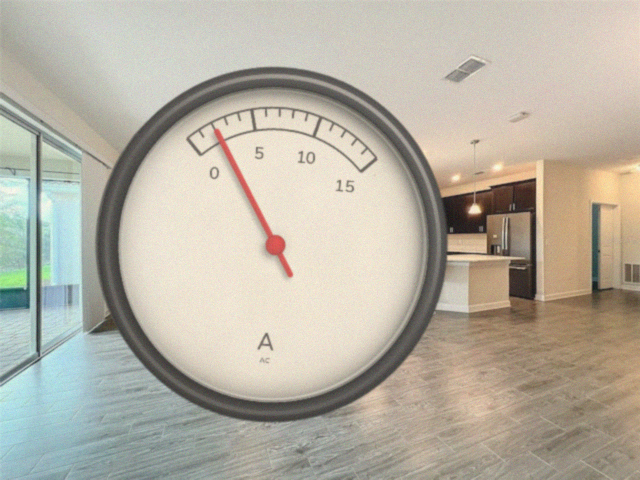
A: 2 A
